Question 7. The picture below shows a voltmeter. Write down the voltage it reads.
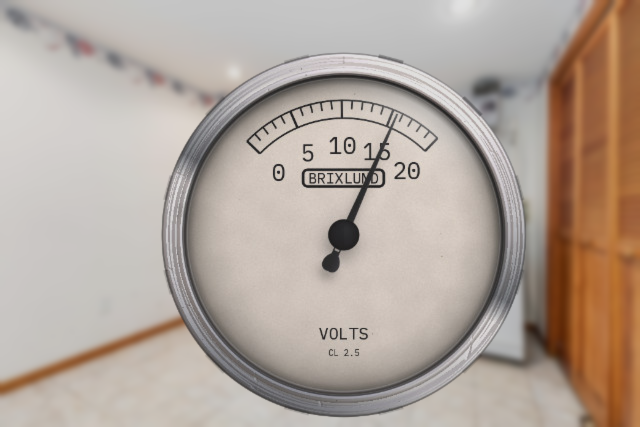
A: 15.5 V
